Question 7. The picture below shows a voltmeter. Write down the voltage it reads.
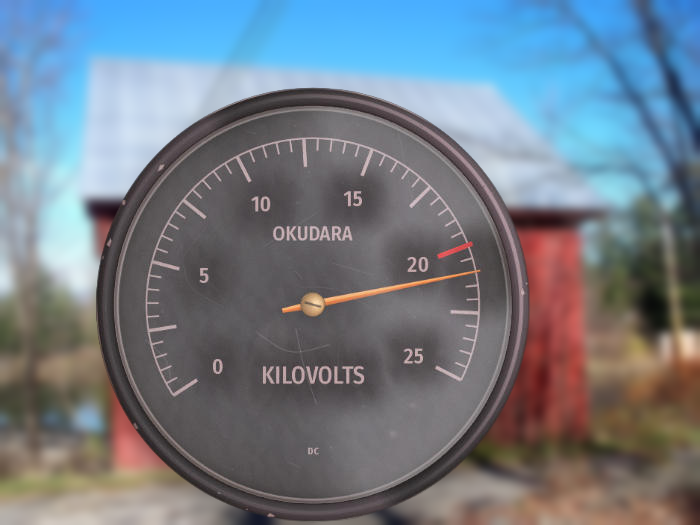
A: 21 kV
